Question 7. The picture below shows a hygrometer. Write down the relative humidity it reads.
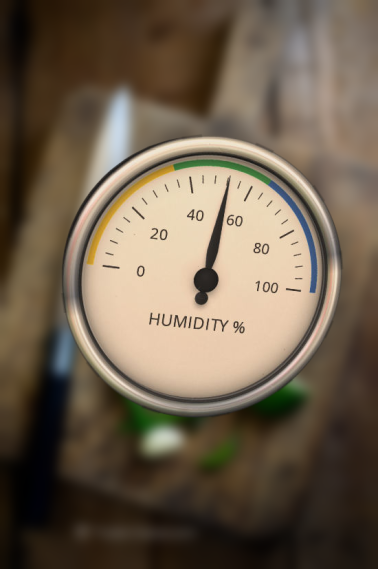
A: 52 %
